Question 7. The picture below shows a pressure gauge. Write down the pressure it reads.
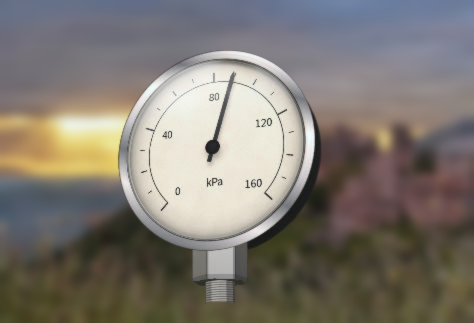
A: 90 kPa
